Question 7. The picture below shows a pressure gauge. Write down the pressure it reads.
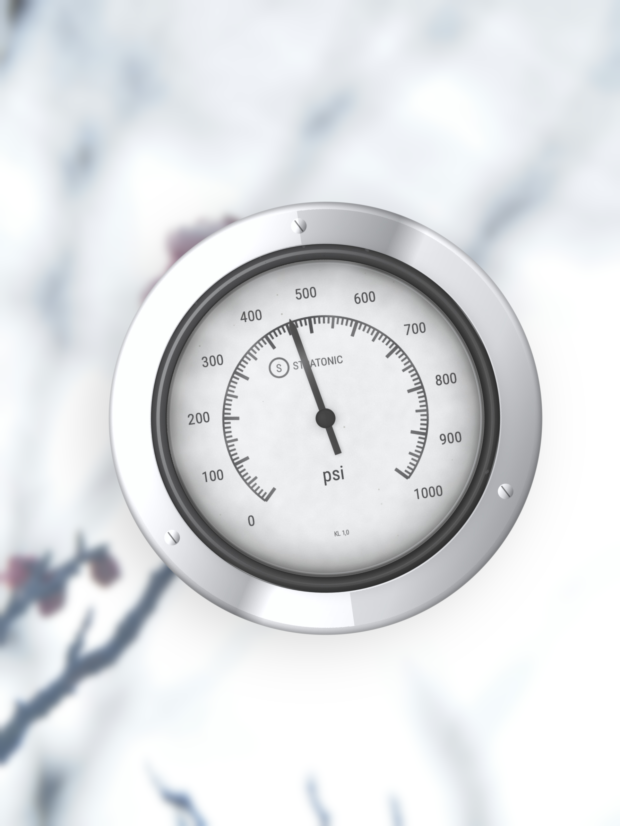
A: 460 psi
